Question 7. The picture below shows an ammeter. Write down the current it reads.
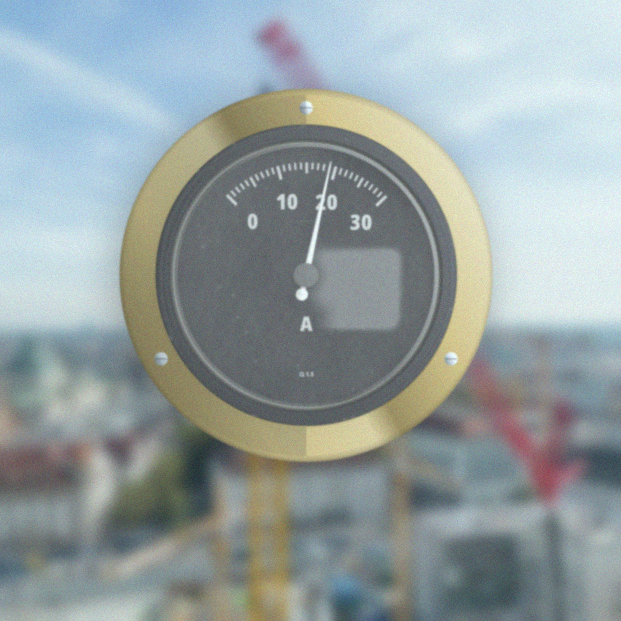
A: 19 A
